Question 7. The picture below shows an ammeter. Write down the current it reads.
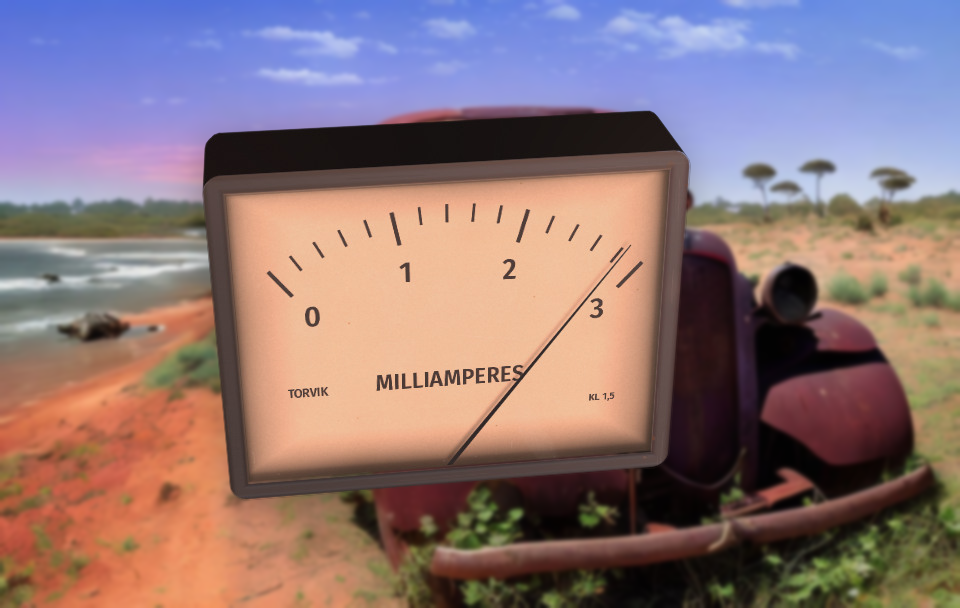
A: 2.8 mA
